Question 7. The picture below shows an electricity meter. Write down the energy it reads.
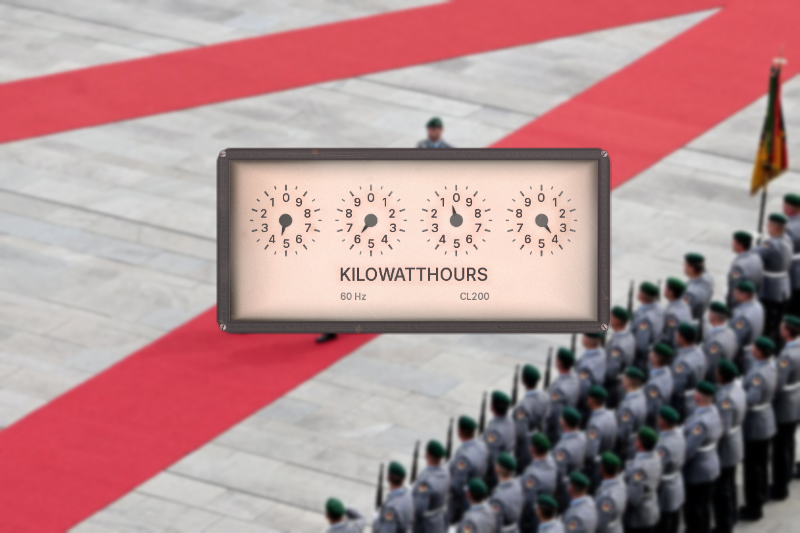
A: 4604 kWh
